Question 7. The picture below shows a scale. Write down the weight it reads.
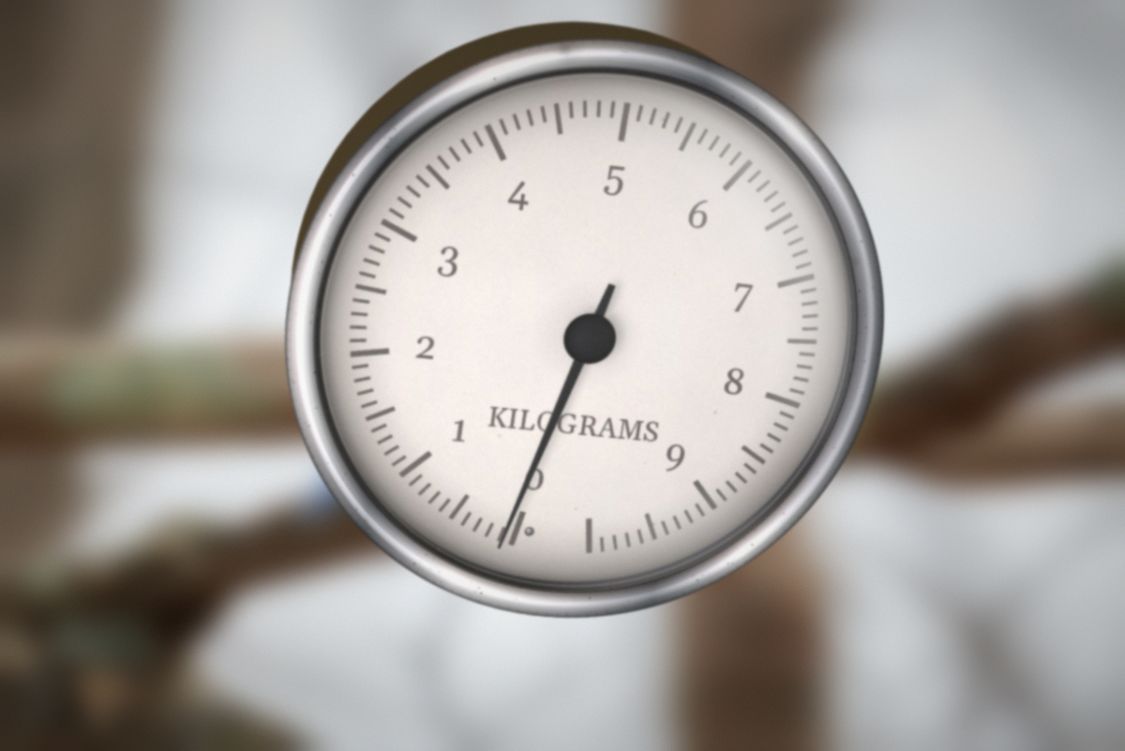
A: 0.1 kg
